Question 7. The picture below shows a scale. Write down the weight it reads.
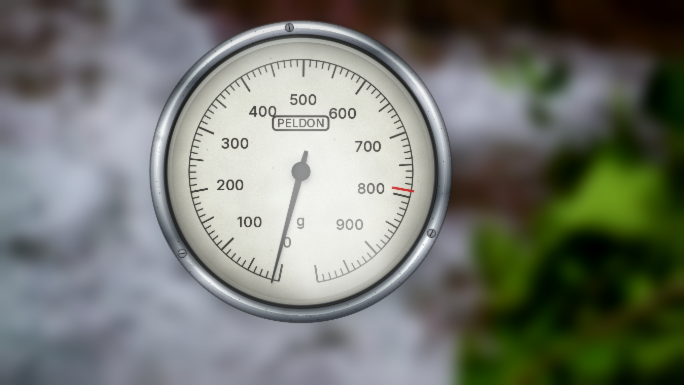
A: 10 g
